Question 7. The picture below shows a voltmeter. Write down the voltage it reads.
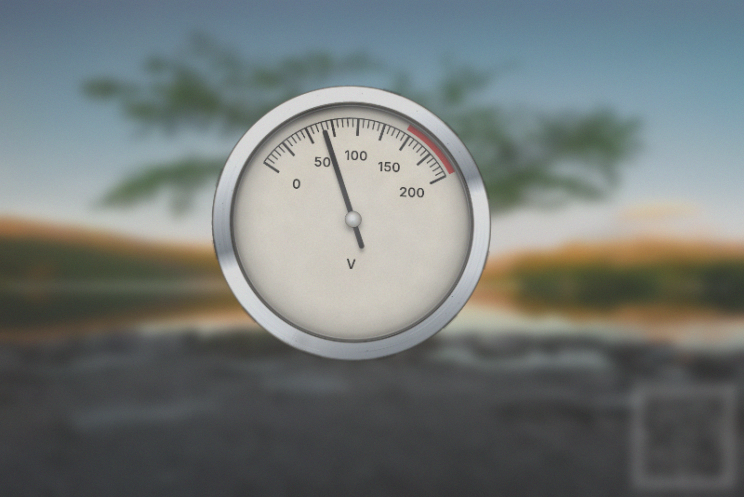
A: 65 V
